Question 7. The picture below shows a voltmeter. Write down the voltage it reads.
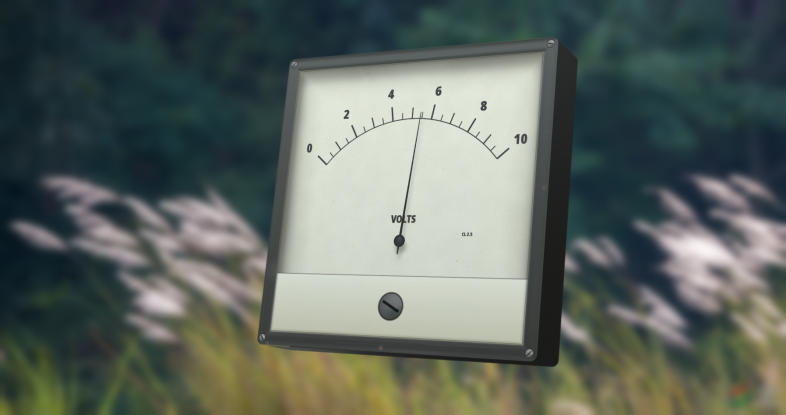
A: 5.5 V
